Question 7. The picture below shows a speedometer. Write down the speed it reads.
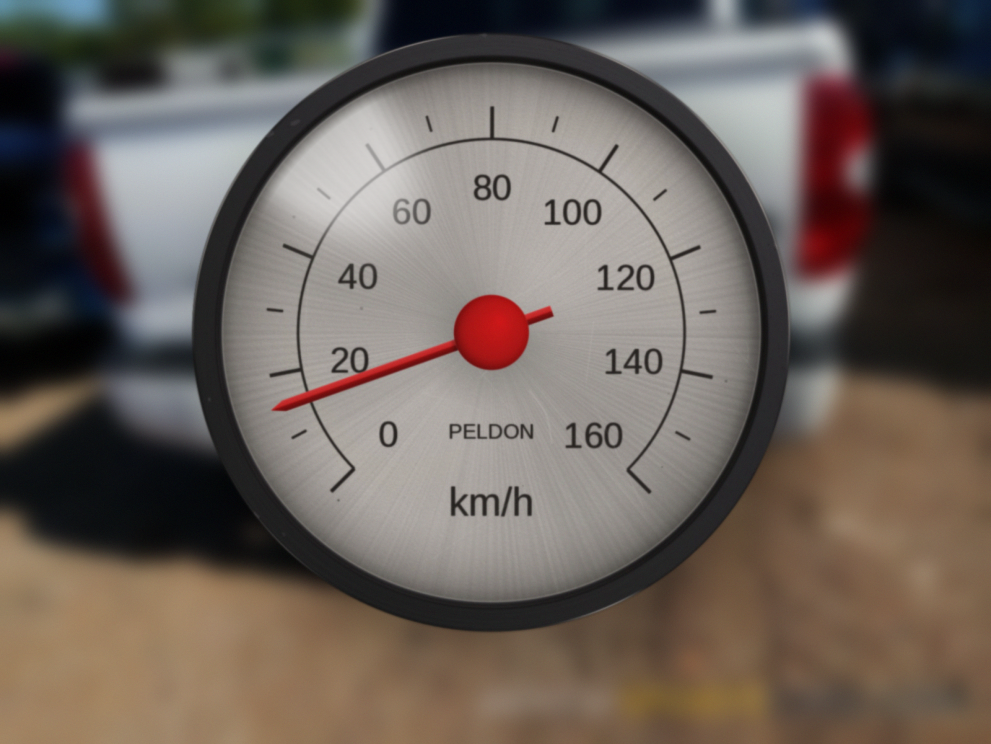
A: 15 km/h
